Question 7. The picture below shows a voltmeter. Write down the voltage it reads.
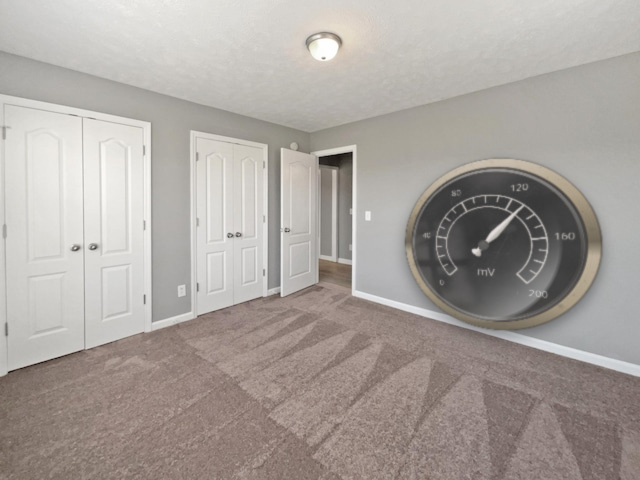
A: 130 mV
